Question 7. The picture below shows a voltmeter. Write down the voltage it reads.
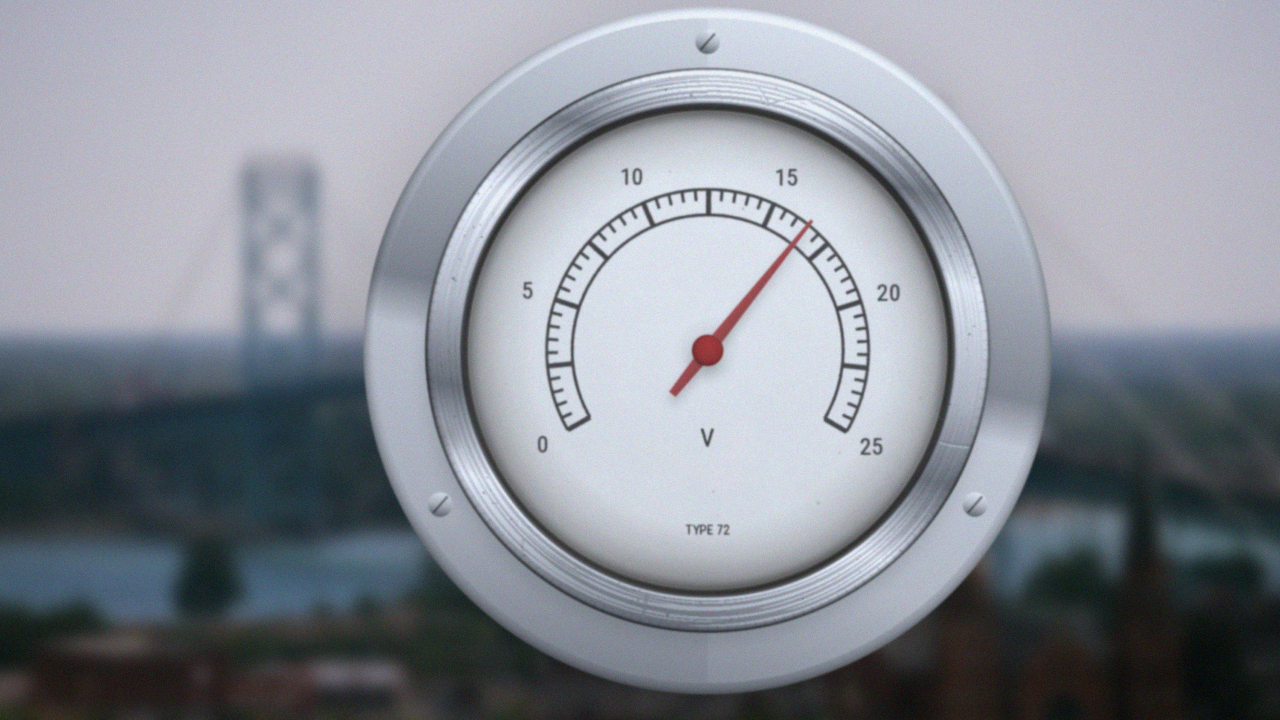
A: 16.5 V
